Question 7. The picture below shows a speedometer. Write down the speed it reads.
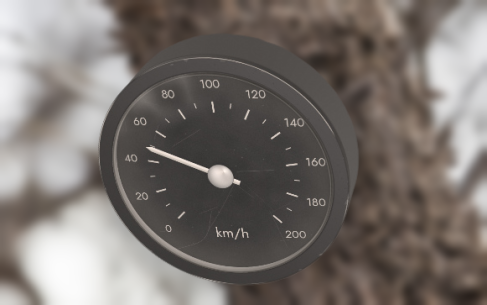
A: 50 km/h
